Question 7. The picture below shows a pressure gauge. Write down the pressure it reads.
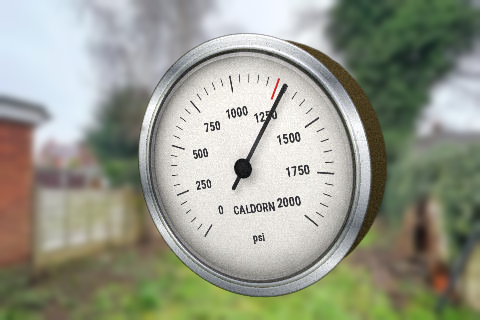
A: 1300 psi
